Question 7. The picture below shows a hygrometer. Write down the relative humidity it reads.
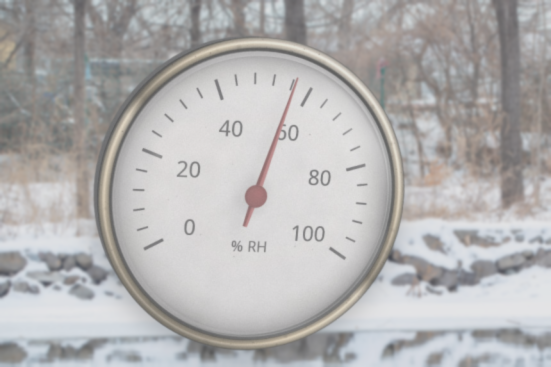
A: 56 %
